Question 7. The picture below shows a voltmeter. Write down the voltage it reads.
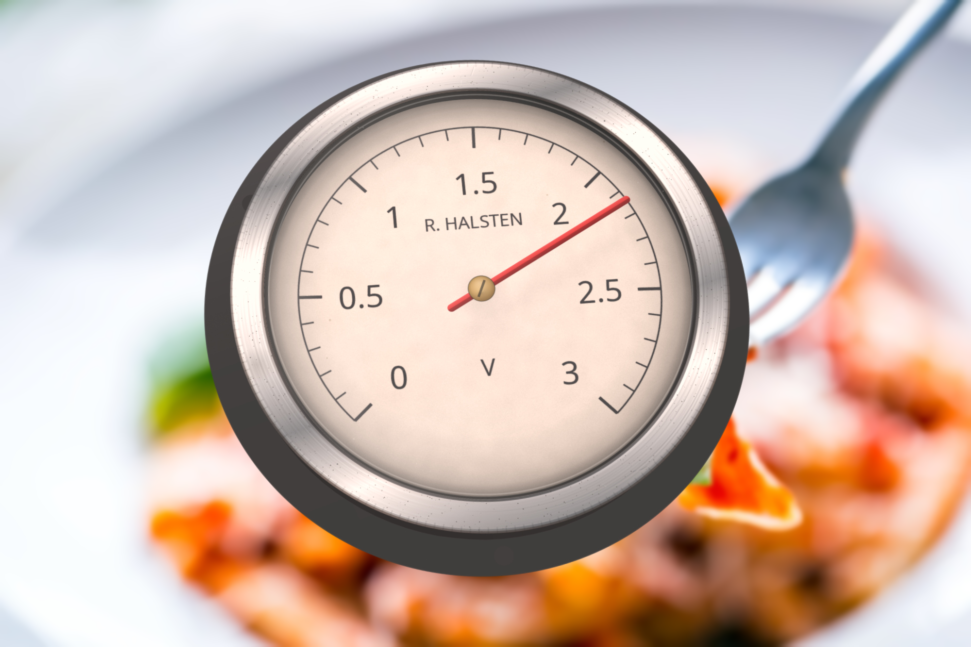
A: 2.15 V
